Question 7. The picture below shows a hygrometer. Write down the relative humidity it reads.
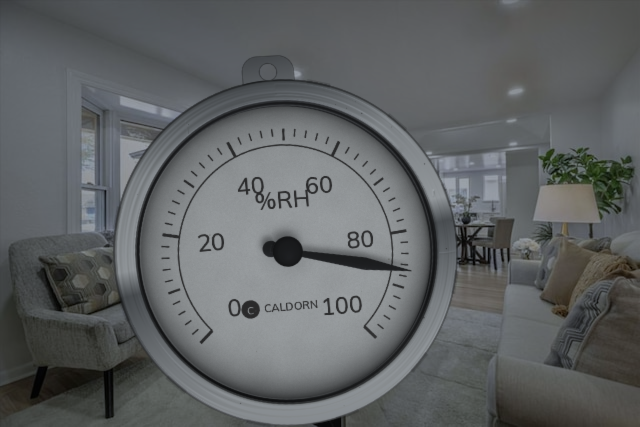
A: 87 %
